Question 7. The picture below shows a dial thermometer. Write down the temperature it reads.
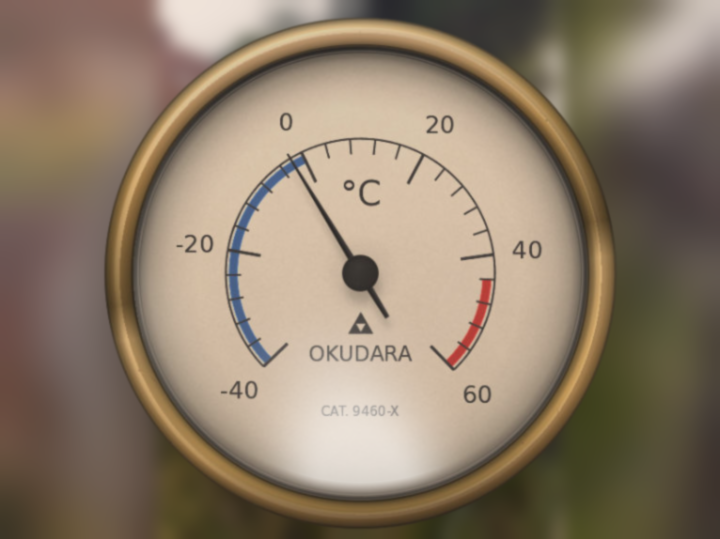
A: -2 °C
